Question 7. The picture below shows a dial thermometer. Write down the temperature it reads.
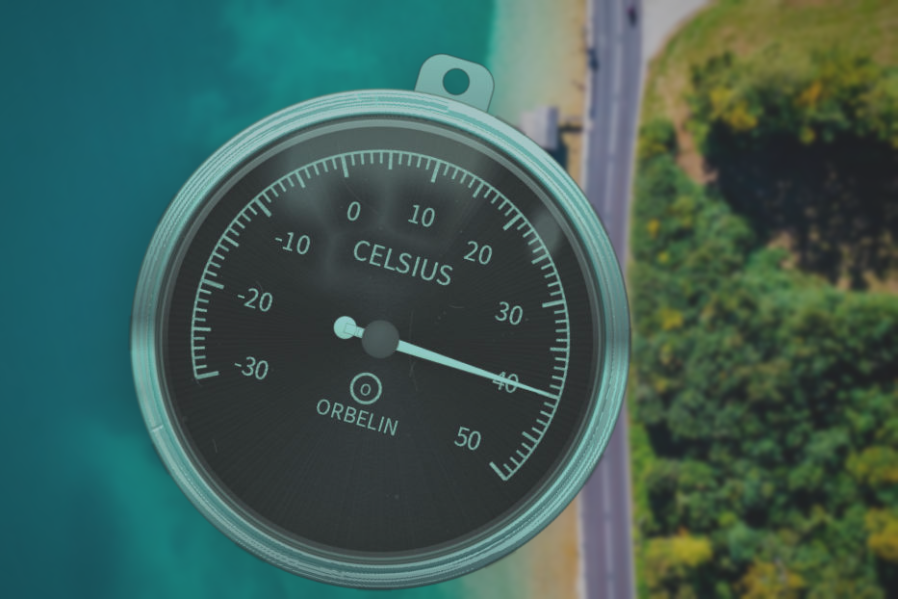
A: 40 °C
